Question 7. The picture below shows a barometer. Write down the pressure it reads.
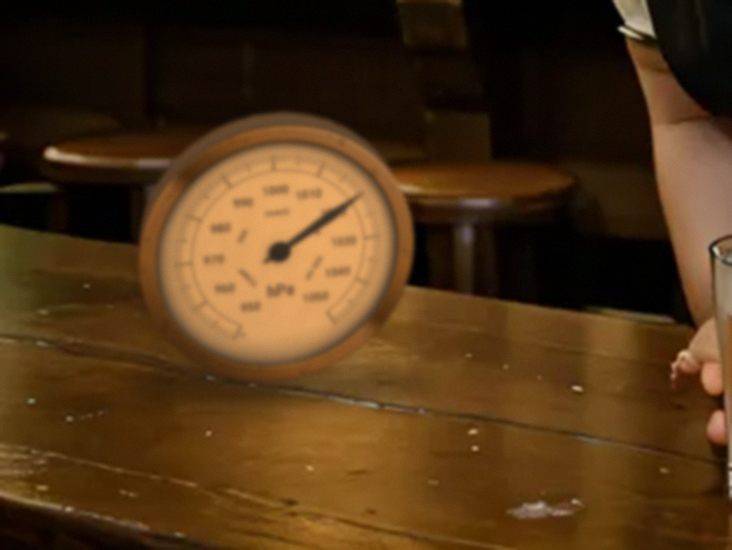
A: 1020 hPa
